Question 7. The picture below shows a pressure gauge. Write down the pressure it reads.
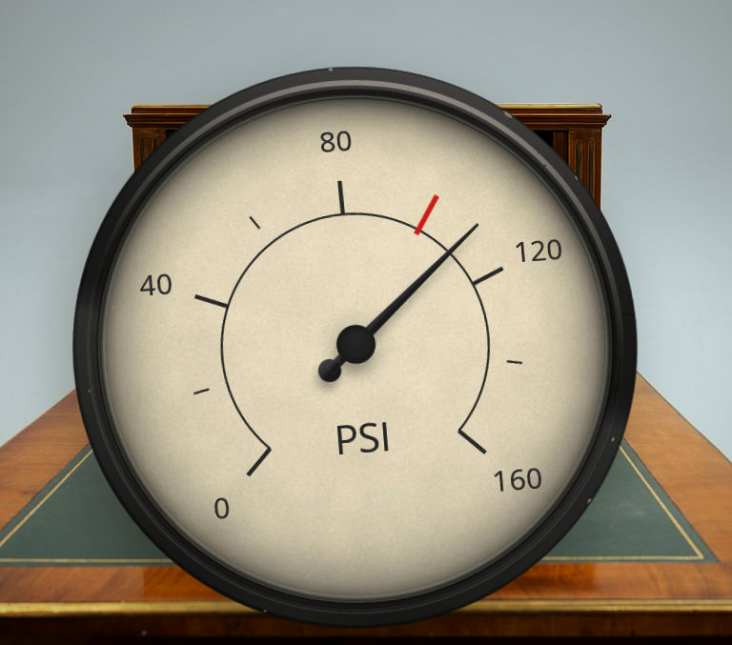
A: 110 psi
